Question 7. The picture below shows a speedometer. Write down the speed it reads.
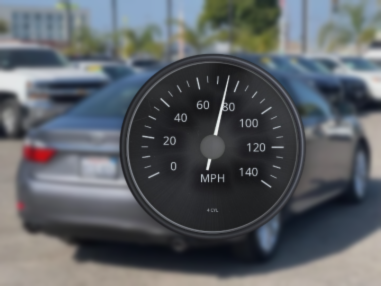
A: 75 mph
